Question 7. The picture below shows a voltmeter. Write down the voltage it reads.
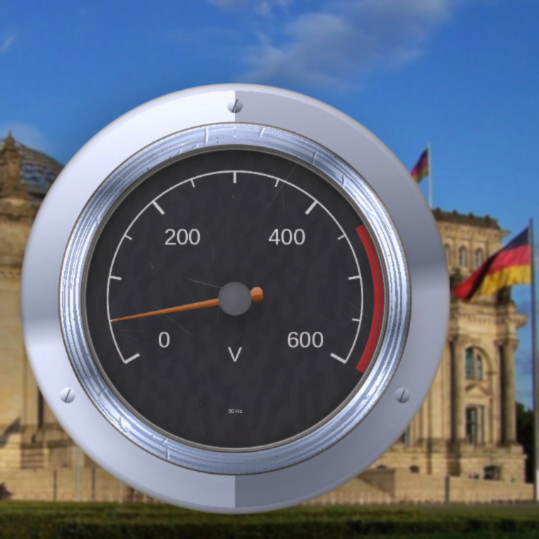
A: 50 V
